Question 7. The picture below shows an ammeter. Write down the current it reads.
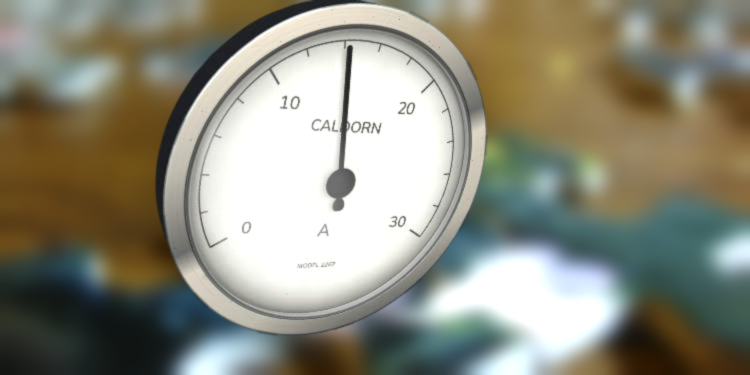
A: 14 A
